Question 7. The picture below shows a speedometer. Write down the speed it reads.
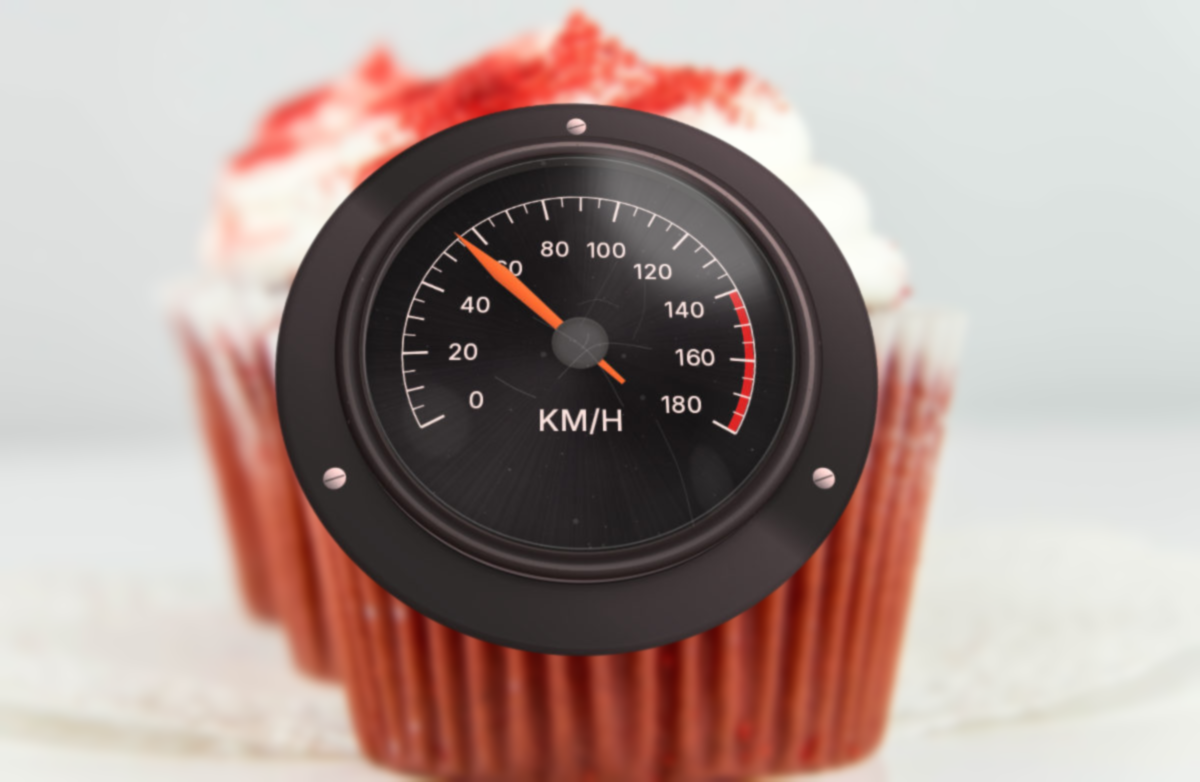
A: 55 km/h
